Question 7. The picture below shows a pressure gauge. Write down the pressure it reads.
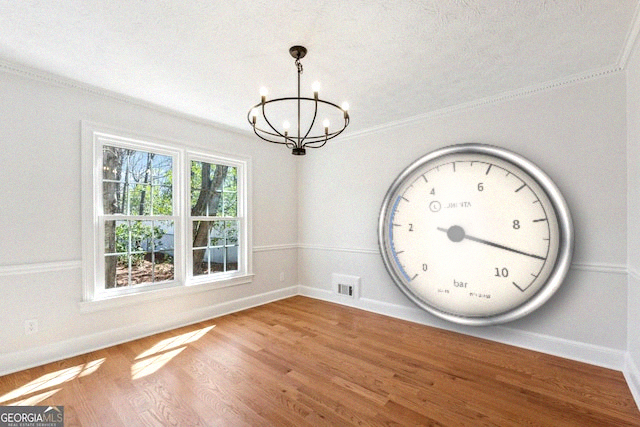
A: 9 bar
